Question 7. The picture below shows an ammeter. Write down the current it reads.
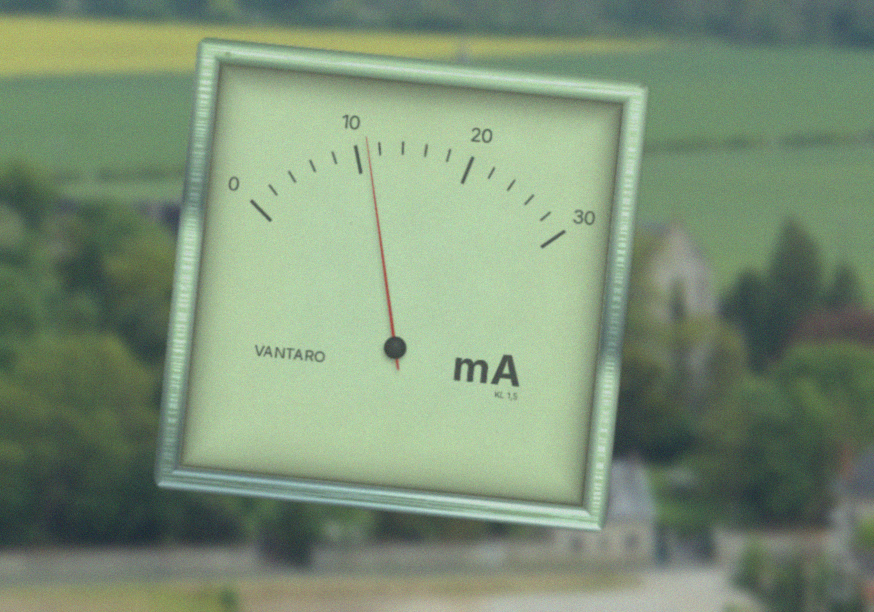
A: 11 mA
